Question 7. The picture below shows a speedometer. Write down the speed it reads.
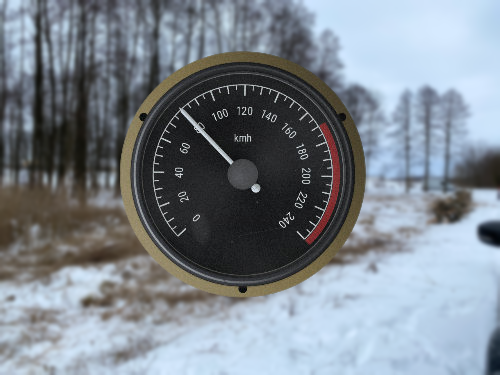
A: 80 km/h
